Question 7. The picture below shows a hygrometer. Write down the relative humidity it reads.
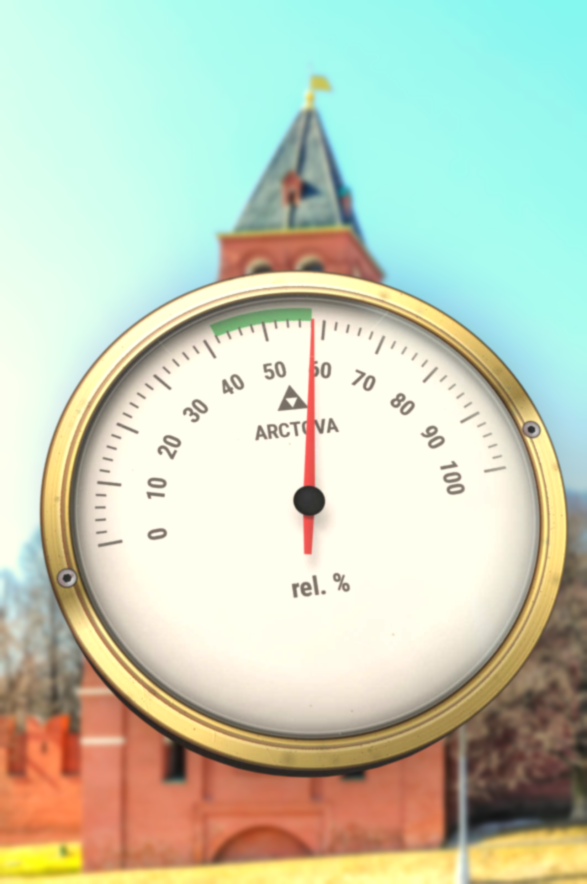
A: 58 %
